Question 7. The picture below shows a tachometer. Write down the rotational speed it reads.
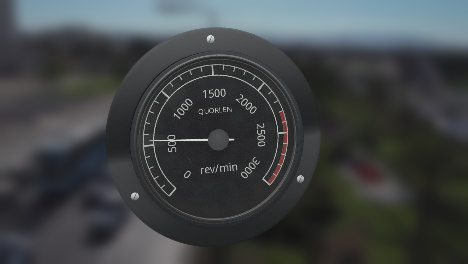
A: 550 rpm
